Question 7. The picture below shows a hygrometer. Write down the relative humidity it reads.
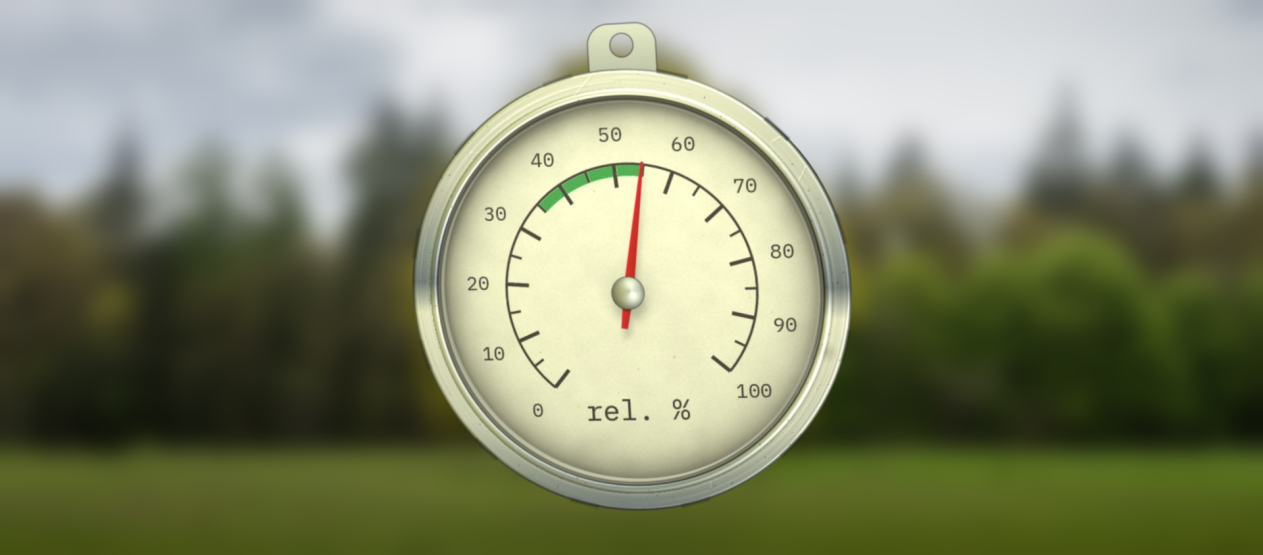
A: 55 %
